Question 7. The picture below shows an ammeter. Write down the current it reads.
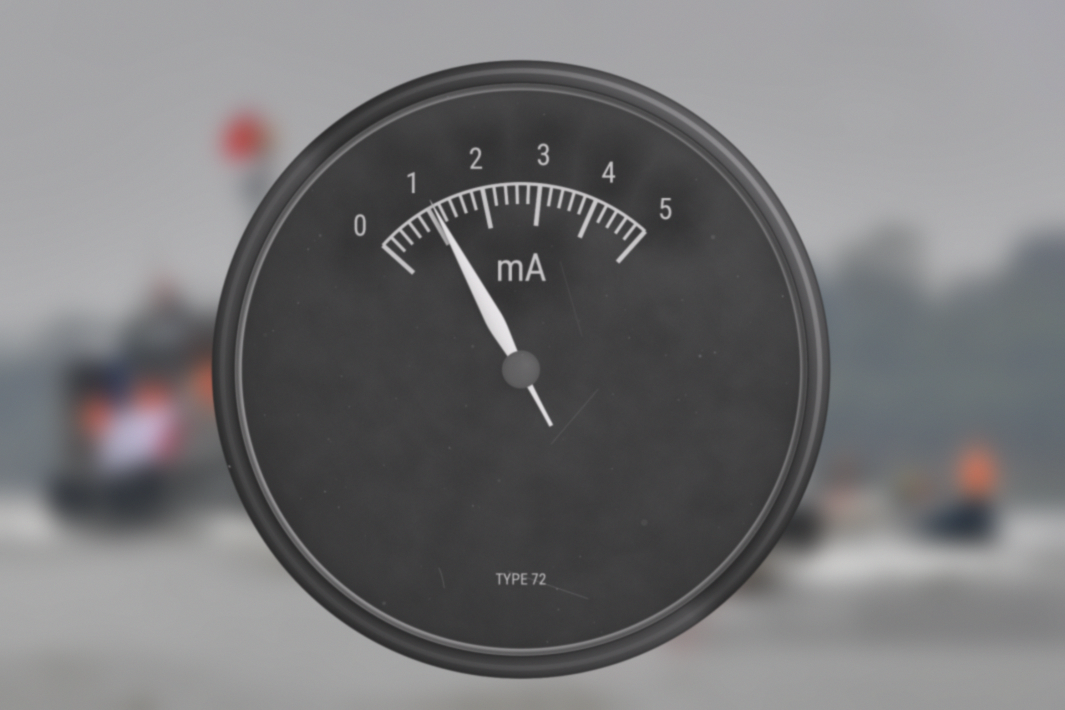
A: 1.1 mA
